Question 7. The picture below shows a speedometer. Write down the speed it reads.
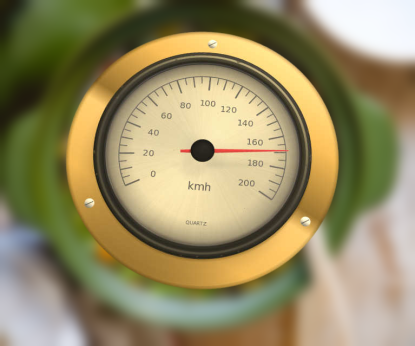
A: 170 km/h
